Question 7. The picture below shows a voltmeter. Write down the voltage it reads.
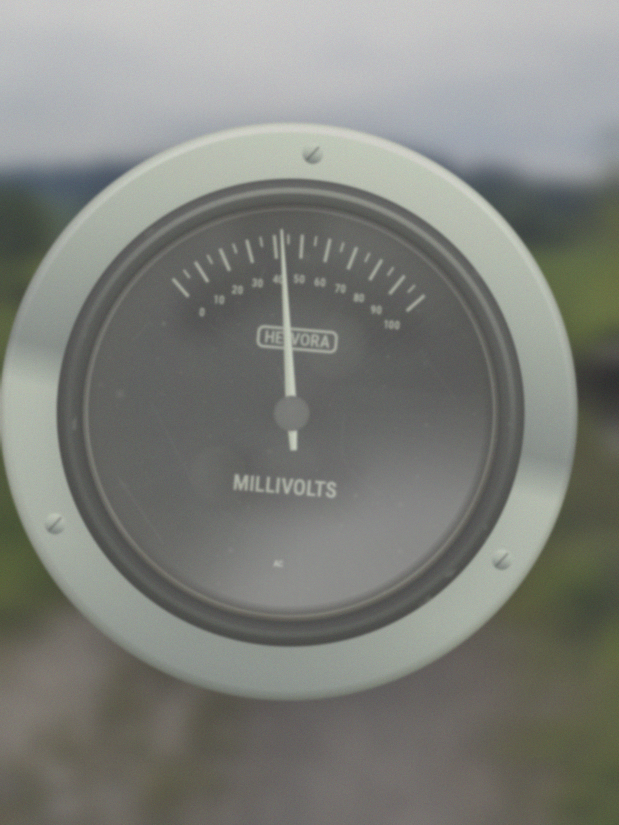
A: 42.5 mV
